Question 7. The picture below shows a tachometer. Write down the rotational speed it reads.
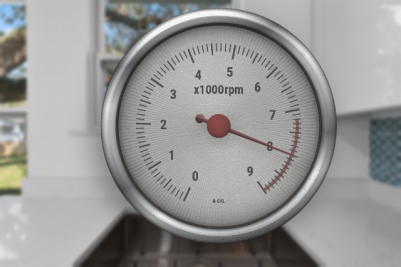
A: 8000 rpm
